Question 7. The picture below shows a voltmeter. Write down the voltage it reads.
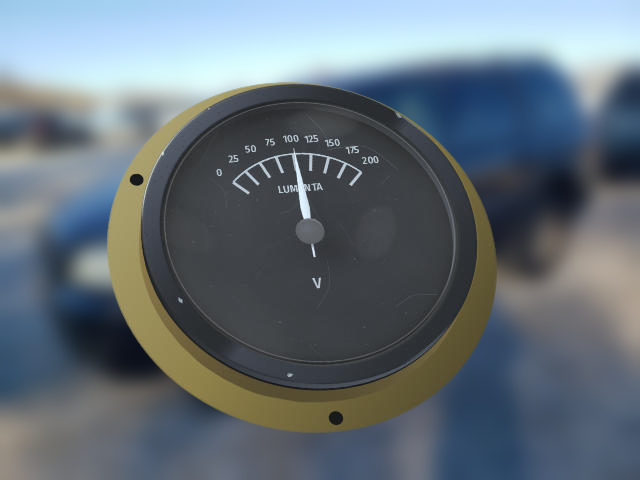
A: 100 V
